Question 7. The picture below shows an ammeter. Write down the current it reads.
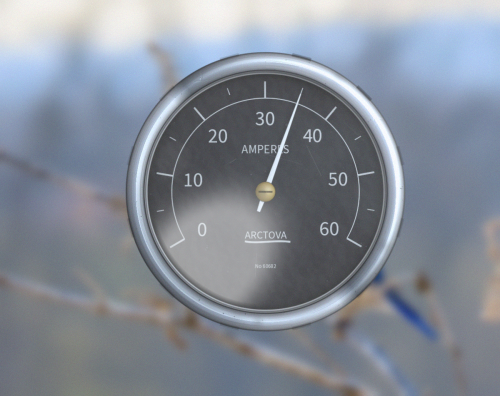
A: 35 A
